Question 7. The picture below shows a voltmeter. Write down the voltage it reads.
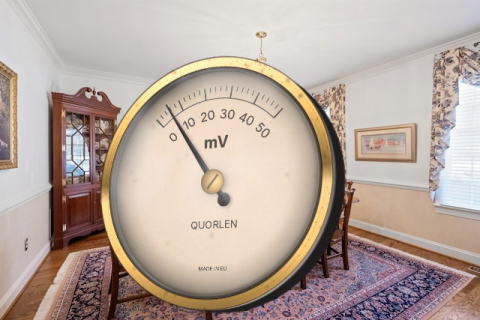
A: 6 mV
